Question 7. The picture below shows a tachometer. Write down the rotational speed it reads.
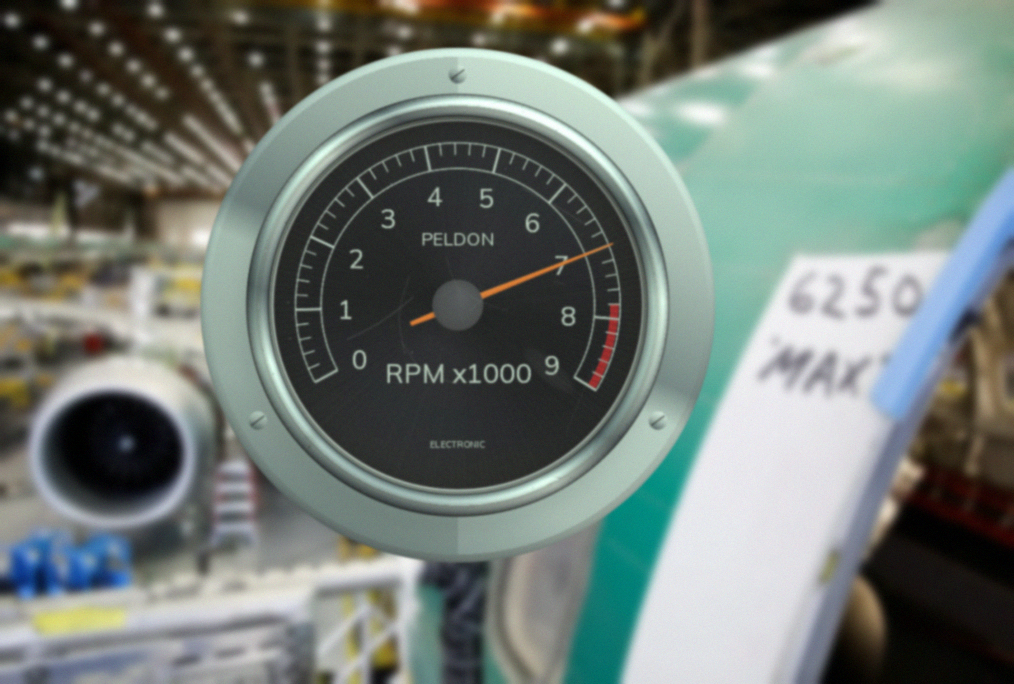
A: 7000 rpm
